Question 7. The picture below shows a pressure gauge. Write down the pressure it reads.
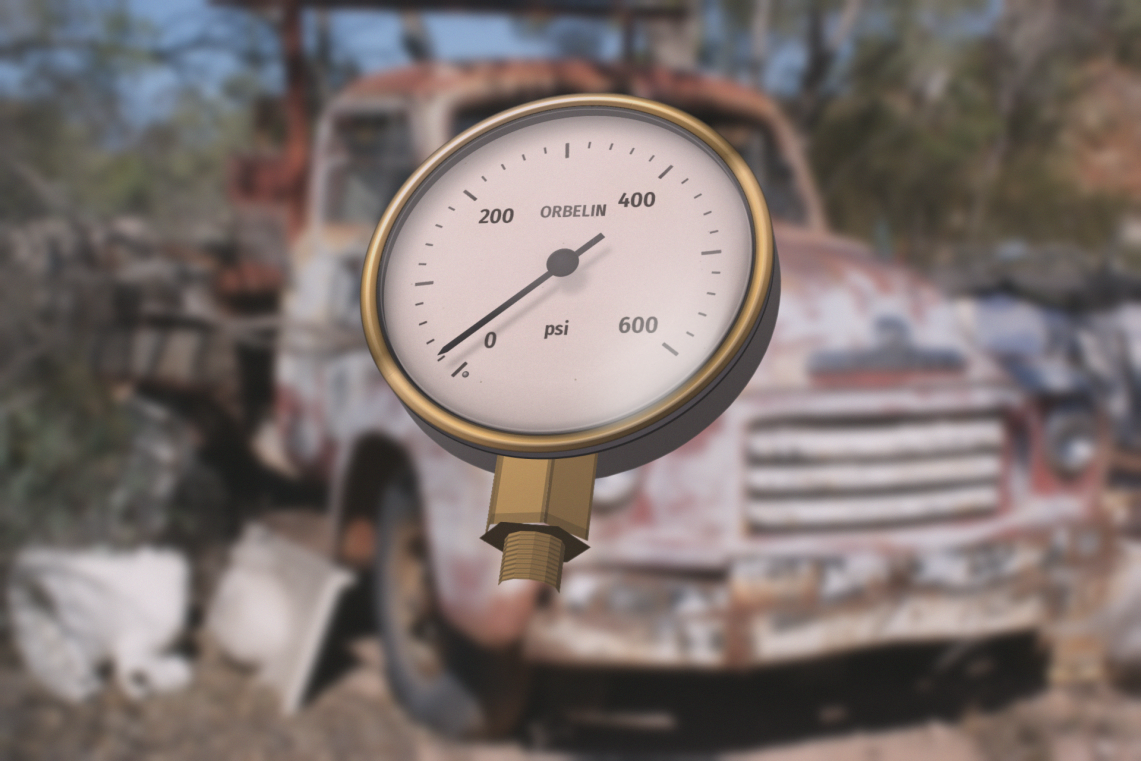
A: 20 psi
